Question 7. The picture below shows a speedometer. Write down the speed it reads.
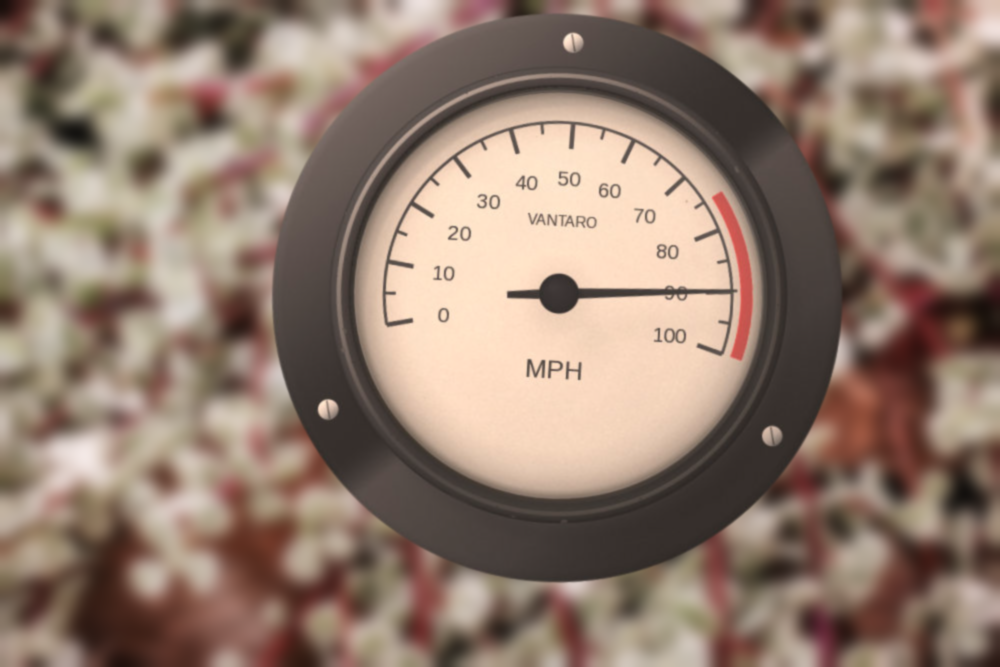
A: 90 mph
